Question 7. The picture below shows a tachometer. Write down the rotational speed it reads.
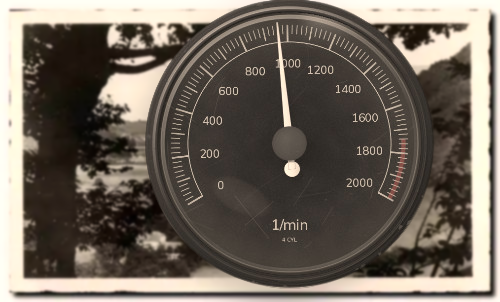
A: 960 rpm
